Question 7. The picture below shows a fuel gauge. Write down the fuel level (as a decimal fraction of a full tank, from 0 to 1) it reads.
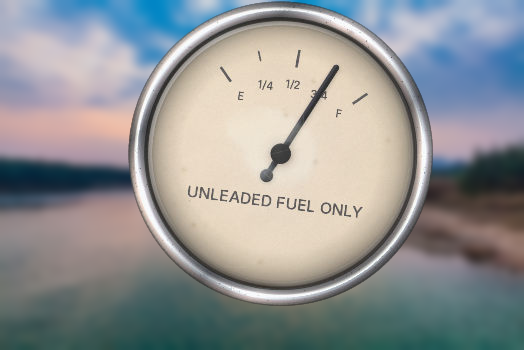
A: 0.75
